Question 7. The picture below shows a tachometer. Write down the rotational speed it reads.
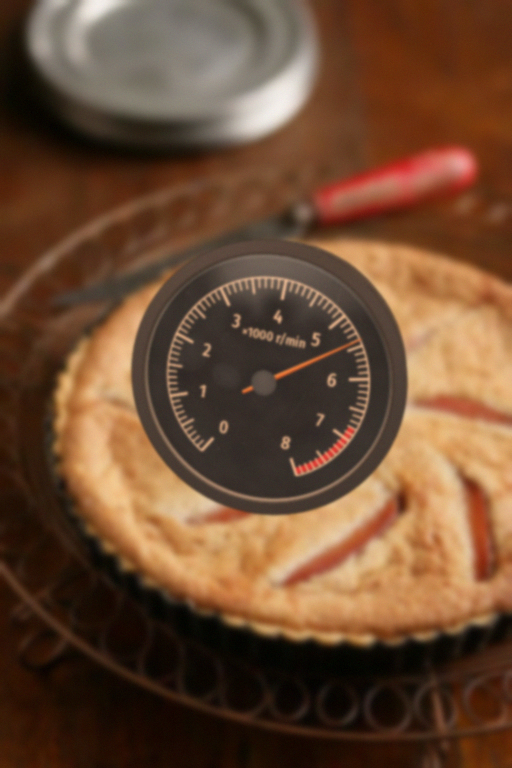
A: 5400 rpm
